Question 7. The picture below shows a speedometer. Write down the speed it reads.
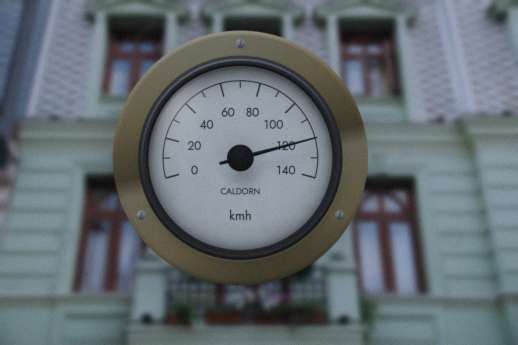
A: 120 km/h
